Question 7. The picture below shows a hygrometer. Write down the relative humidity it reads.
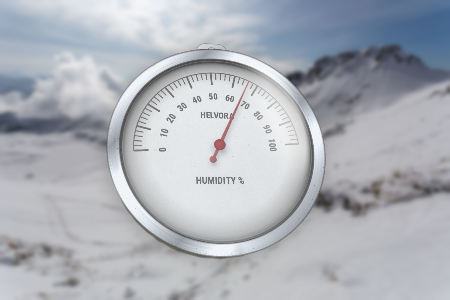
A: 66 %
